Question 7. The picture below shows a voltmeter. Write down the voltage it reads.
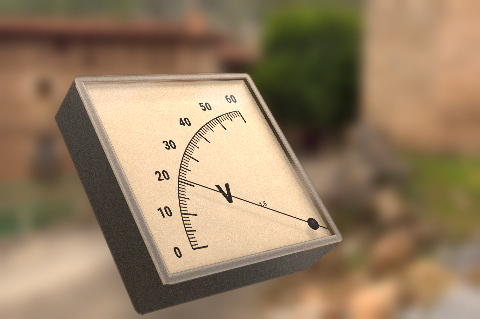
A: 20 V
